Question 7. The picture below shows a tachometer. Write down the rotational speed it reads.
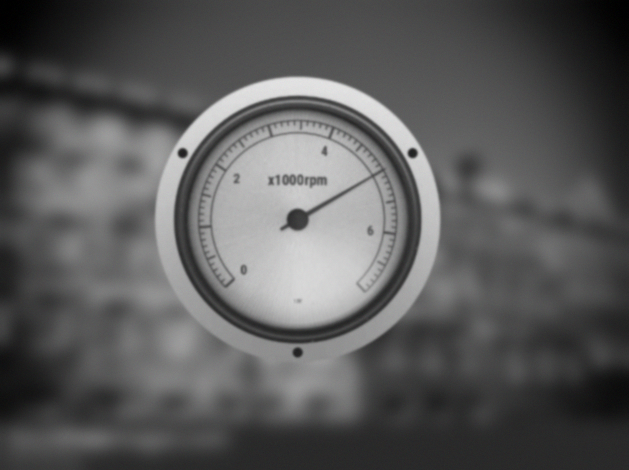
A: 5000 rpm
